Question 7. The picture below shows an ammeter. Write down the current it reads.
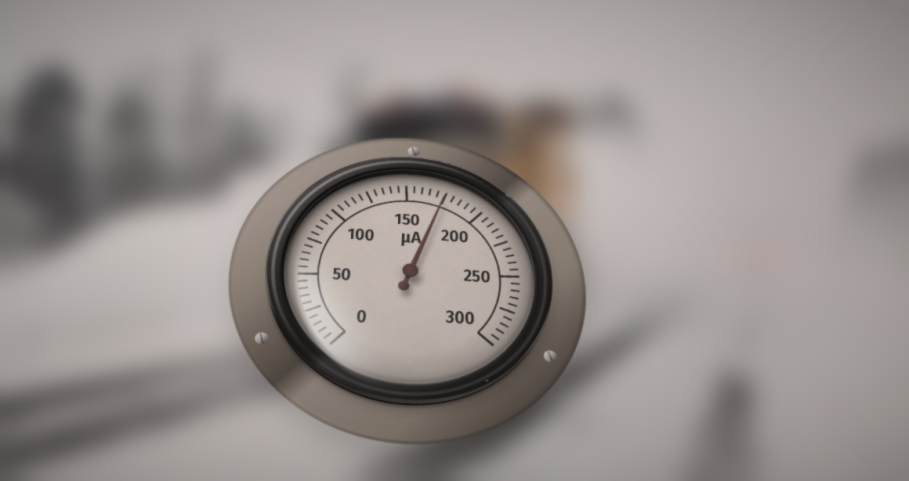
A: 175 µA
